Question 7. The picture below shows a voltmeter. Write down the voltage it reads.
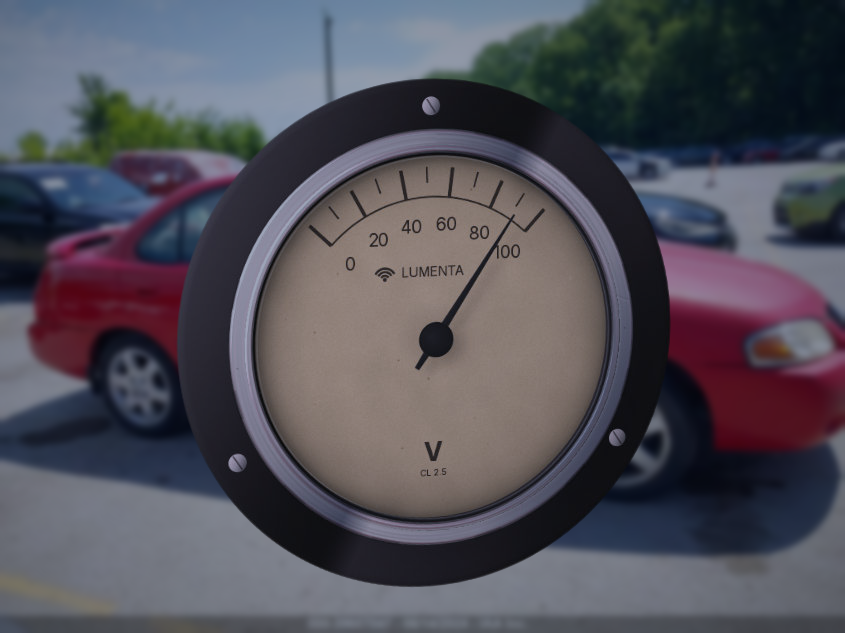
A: 90 V
